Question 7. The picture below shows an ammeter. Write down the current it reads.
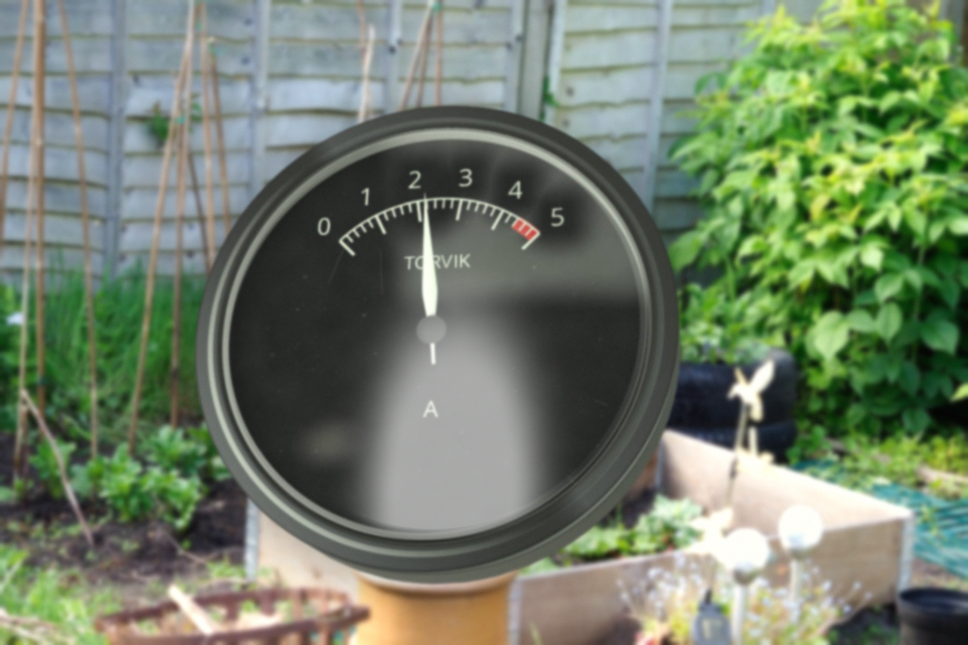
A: 2.2 A
